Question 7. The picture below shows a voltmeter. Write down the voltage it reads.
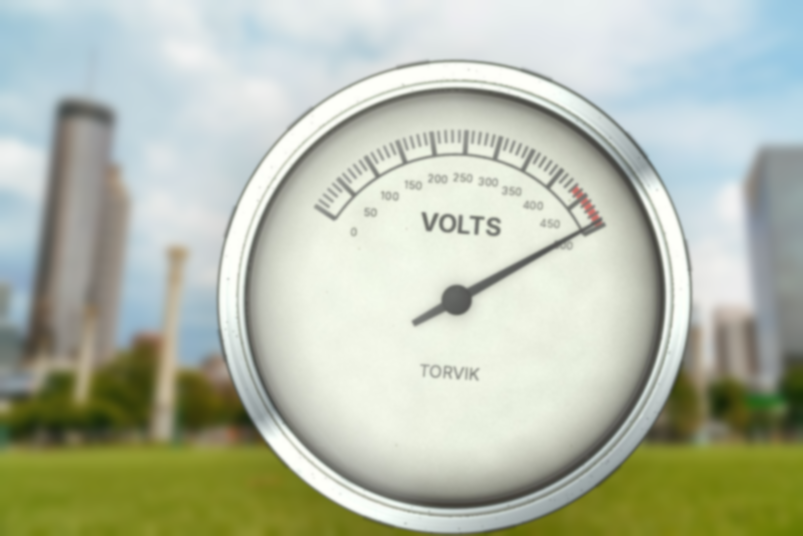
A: 490 V
